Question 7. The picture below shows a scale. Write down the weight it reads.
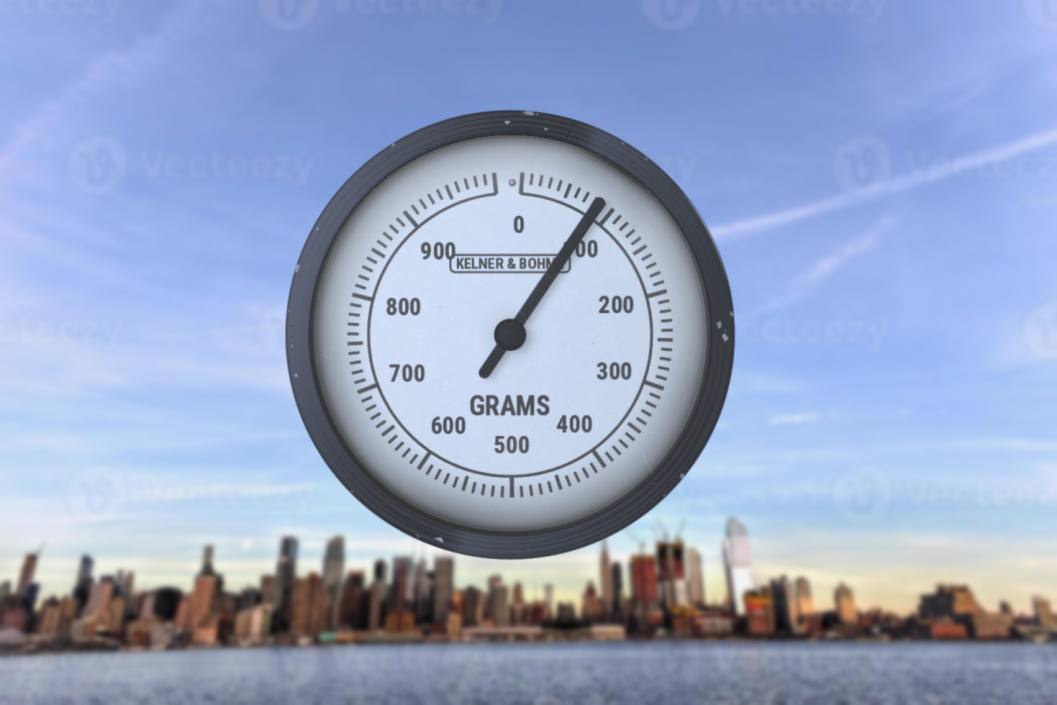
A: 85 g
